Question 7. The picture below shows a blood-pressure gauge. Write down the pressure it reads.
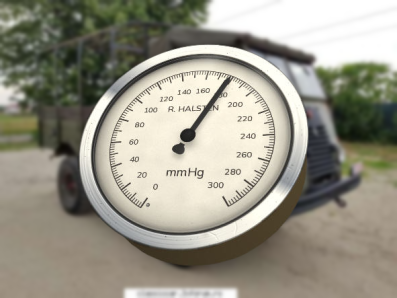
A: 180 mmHg
